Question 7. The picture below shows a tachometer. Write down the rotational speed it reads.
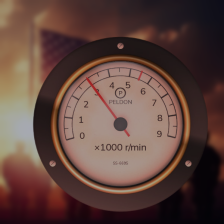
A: 3000 rpm
